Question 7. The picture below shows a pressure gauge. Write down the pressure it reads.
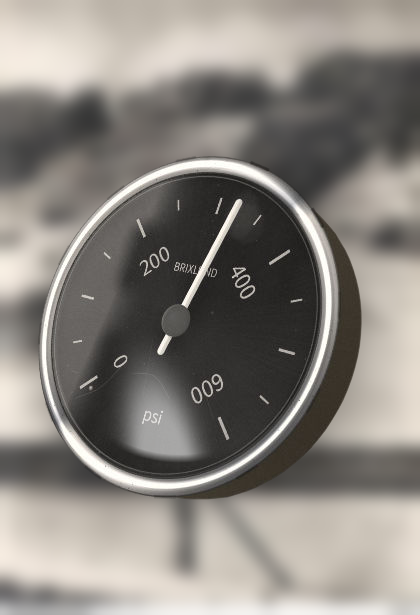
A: 325 psi
